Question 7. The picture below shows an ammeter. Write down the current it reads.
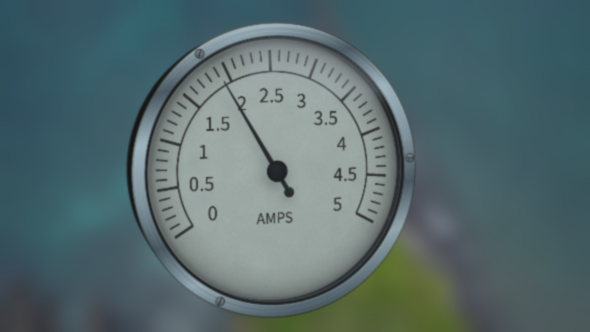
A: 1.9 A
